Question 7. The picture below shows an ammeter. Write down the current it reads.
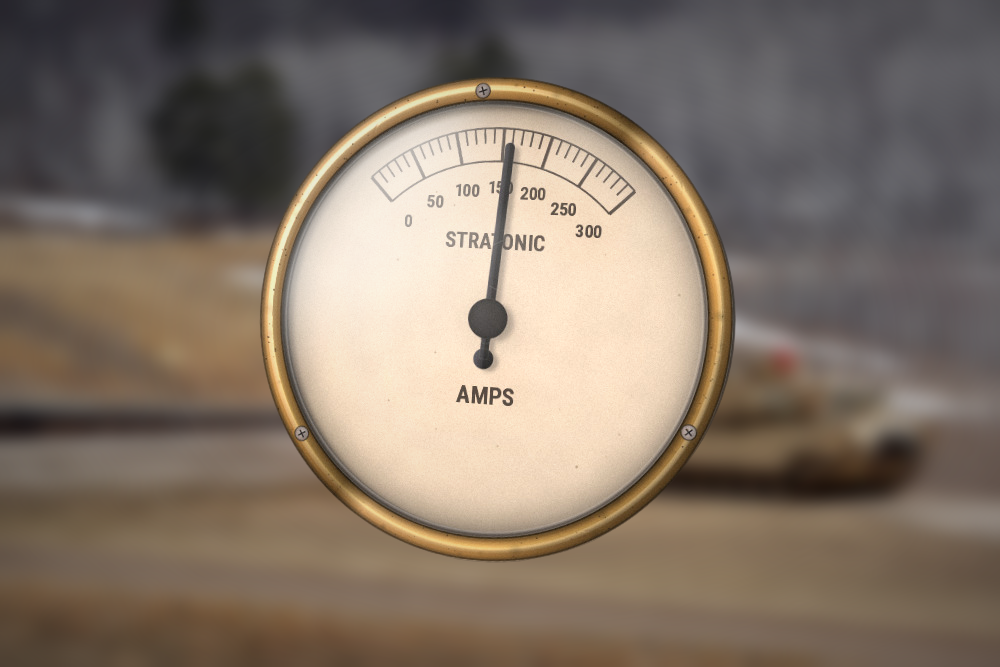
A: 160 A
